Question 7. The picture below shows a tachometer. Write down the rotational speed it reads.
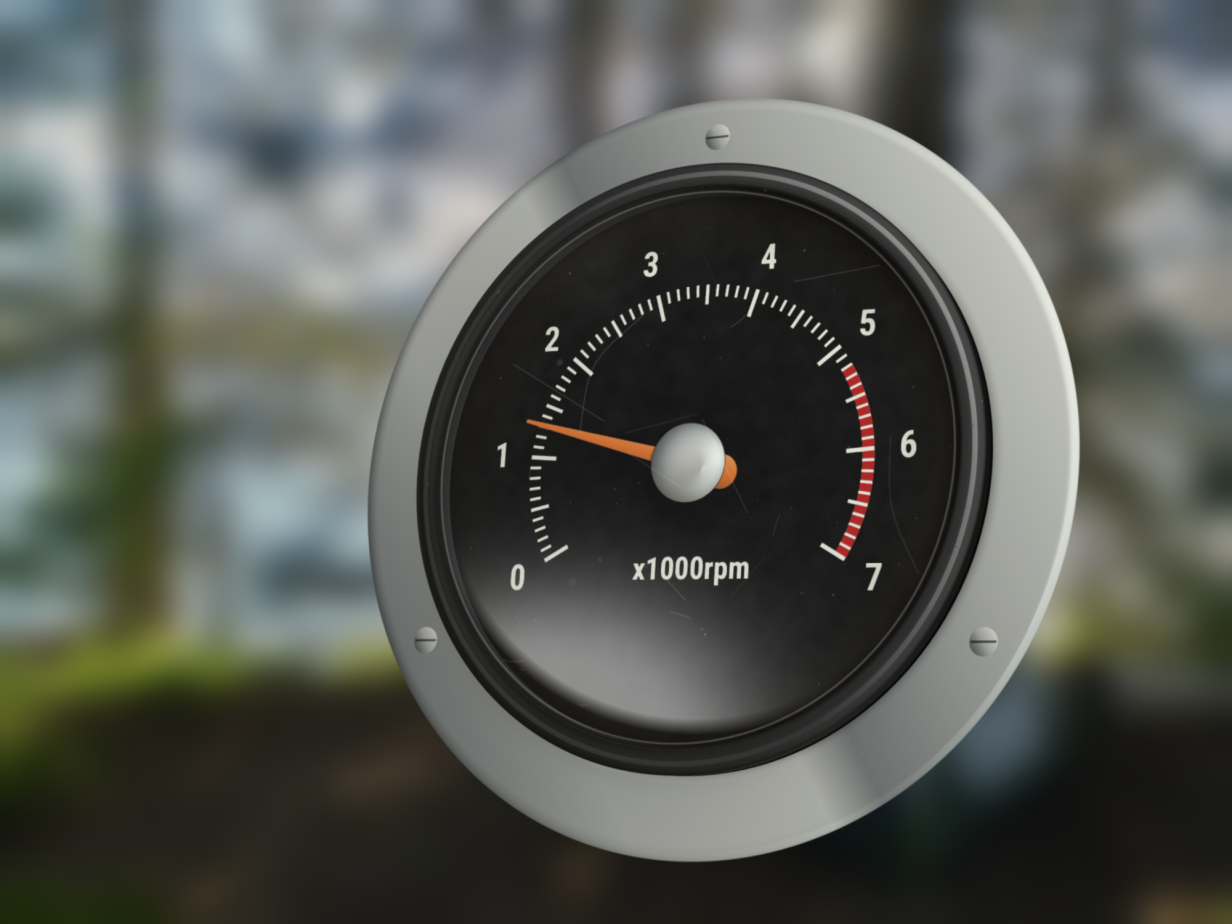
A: 1300 rpm
